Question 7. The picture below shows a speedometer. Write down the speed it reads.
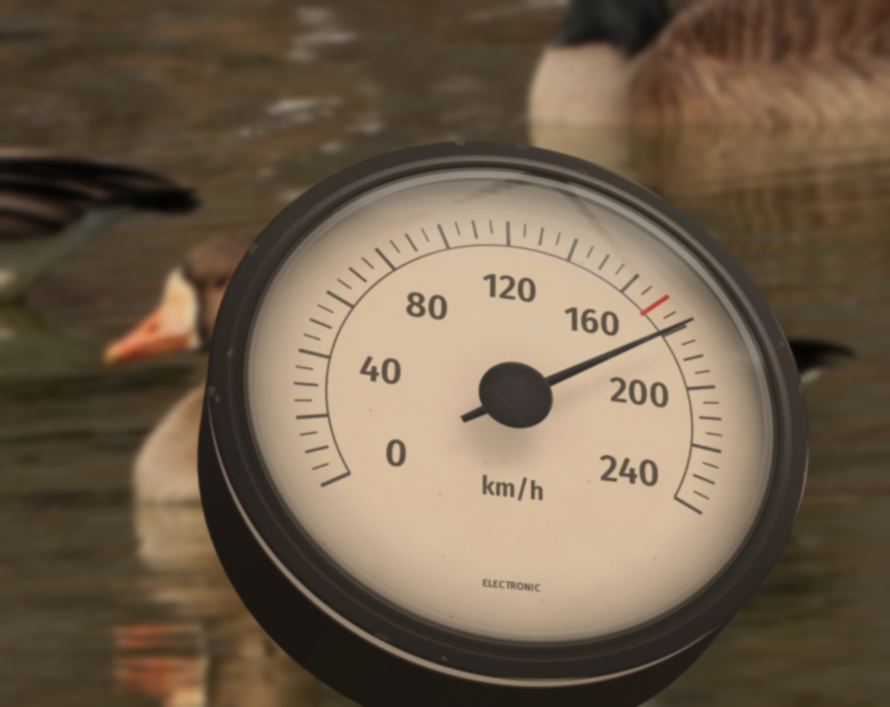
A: 180 km/h
